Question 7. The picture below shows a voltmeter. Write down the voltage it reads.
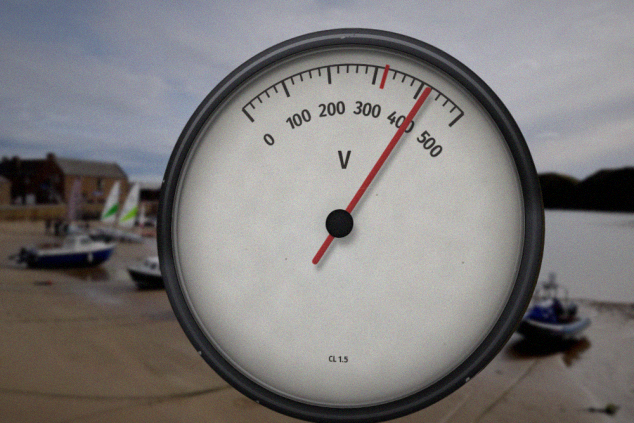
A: 420 V
